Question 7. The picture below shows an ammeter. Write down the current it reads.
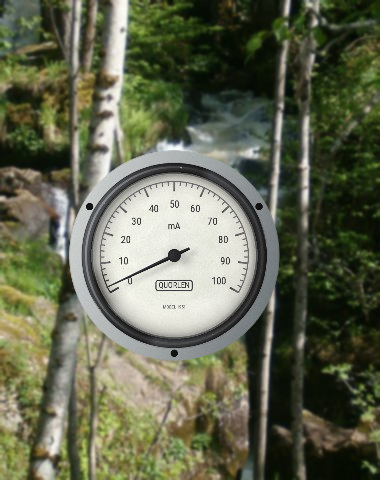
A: 2 mA
